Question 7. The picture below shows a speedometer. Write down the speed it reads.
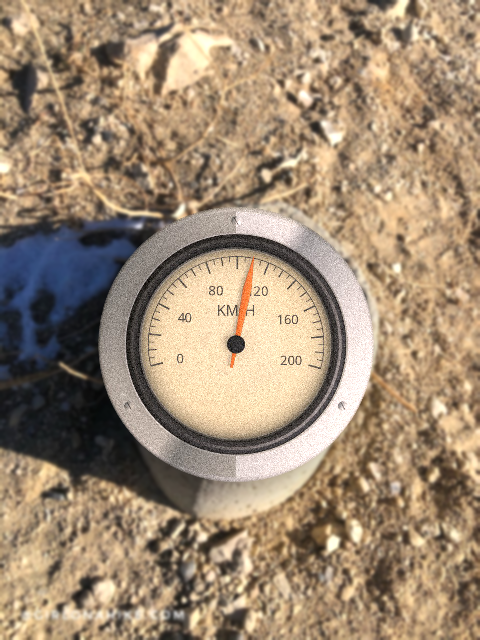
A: 110 km/h
